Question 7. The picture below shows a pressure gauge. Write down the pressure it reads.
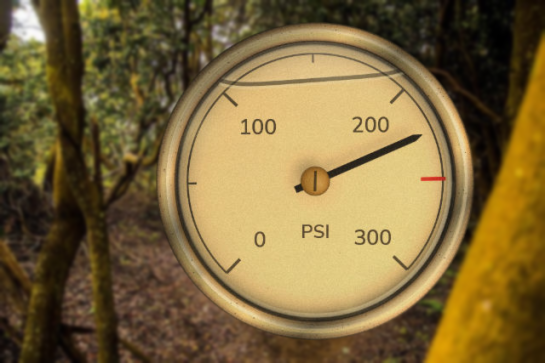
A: 225 psi
